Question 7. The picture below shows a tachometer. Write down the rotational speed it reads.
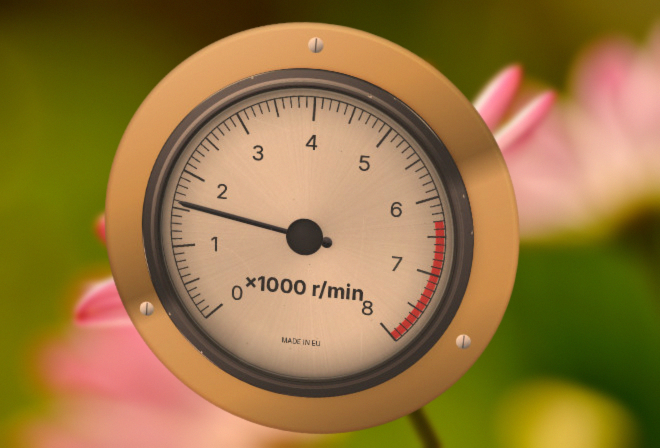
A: 1600 rpm
